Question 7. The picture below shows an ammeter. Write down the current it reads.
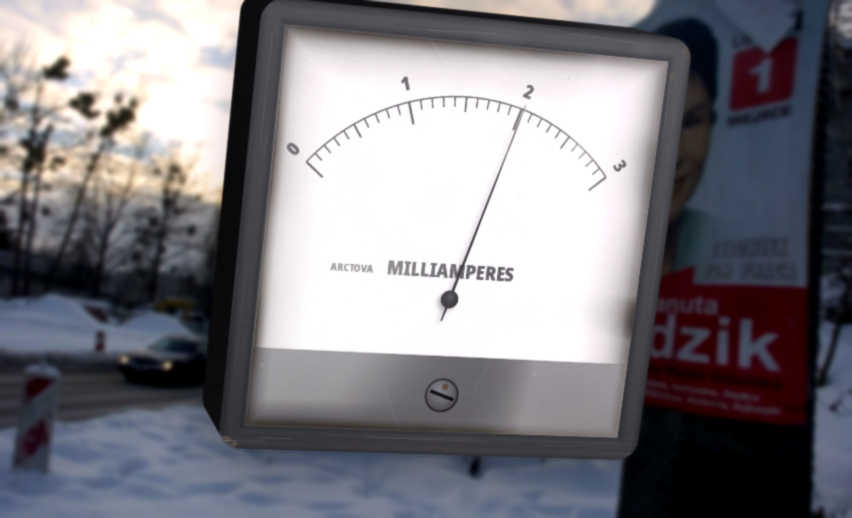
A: 2 mA
